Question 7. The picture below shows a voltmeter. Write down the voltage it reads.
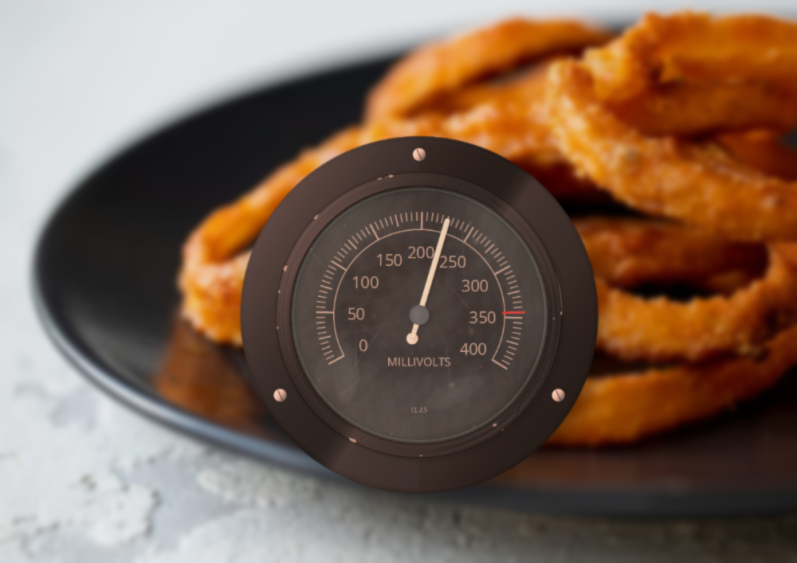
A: 225 mV
